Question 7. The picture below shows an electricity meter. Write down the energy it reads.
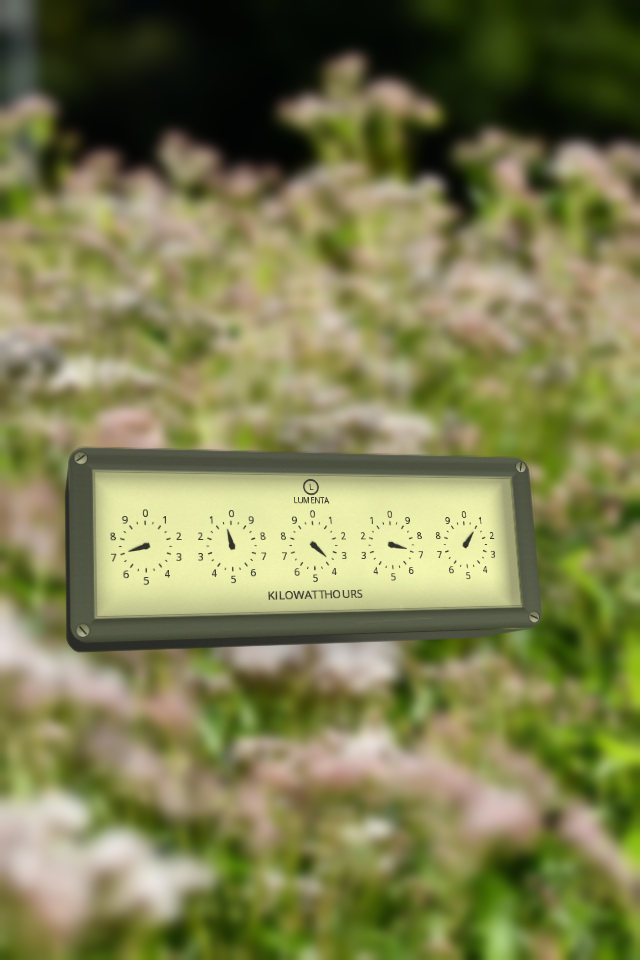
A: 70371 kWh
